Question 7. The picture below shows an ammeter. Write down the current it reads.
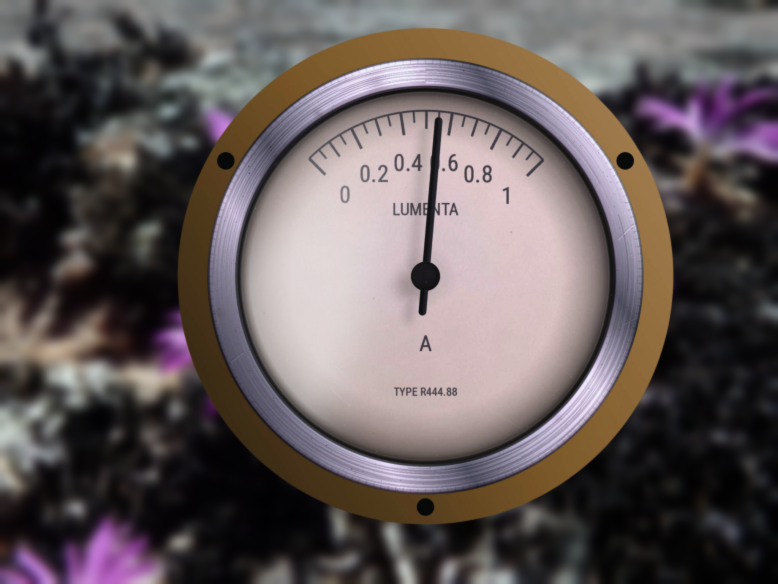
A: 0.55 A
